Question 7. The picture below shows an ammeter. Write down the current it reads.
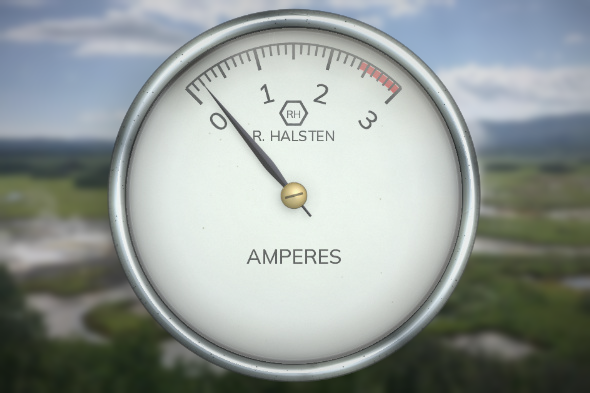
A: 0.2 A
